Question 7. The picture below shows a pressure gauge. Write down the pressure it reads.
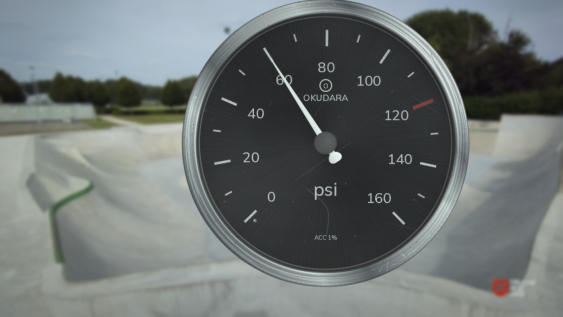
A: 60 psi
